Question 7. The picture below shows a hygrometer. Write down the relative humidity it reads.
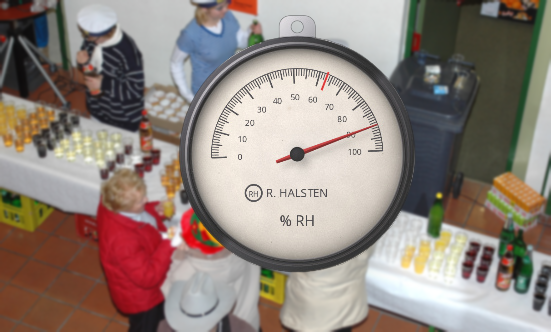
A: 90 %
